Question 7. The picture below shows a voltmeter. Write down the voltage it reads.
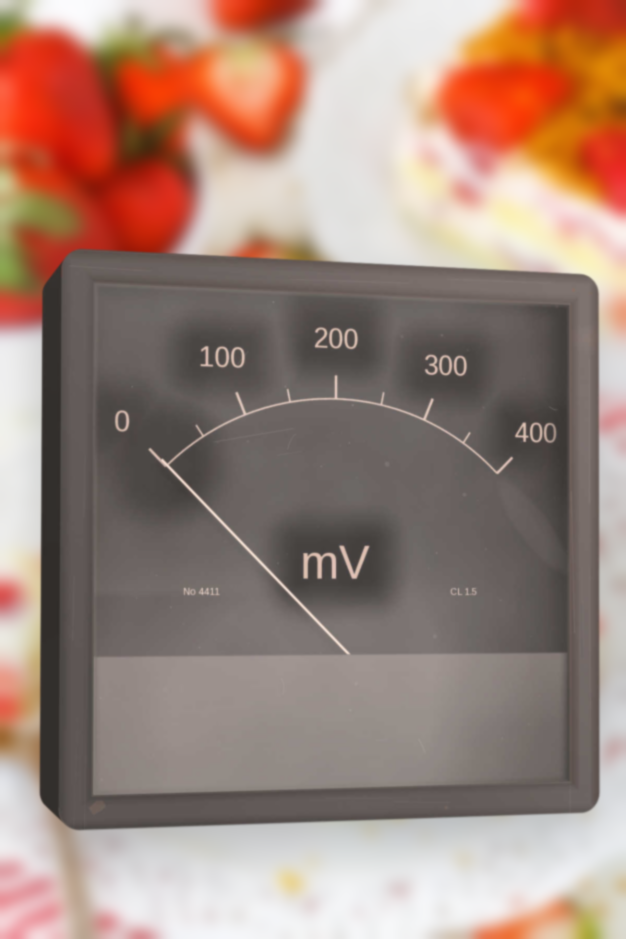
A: 0 mV
